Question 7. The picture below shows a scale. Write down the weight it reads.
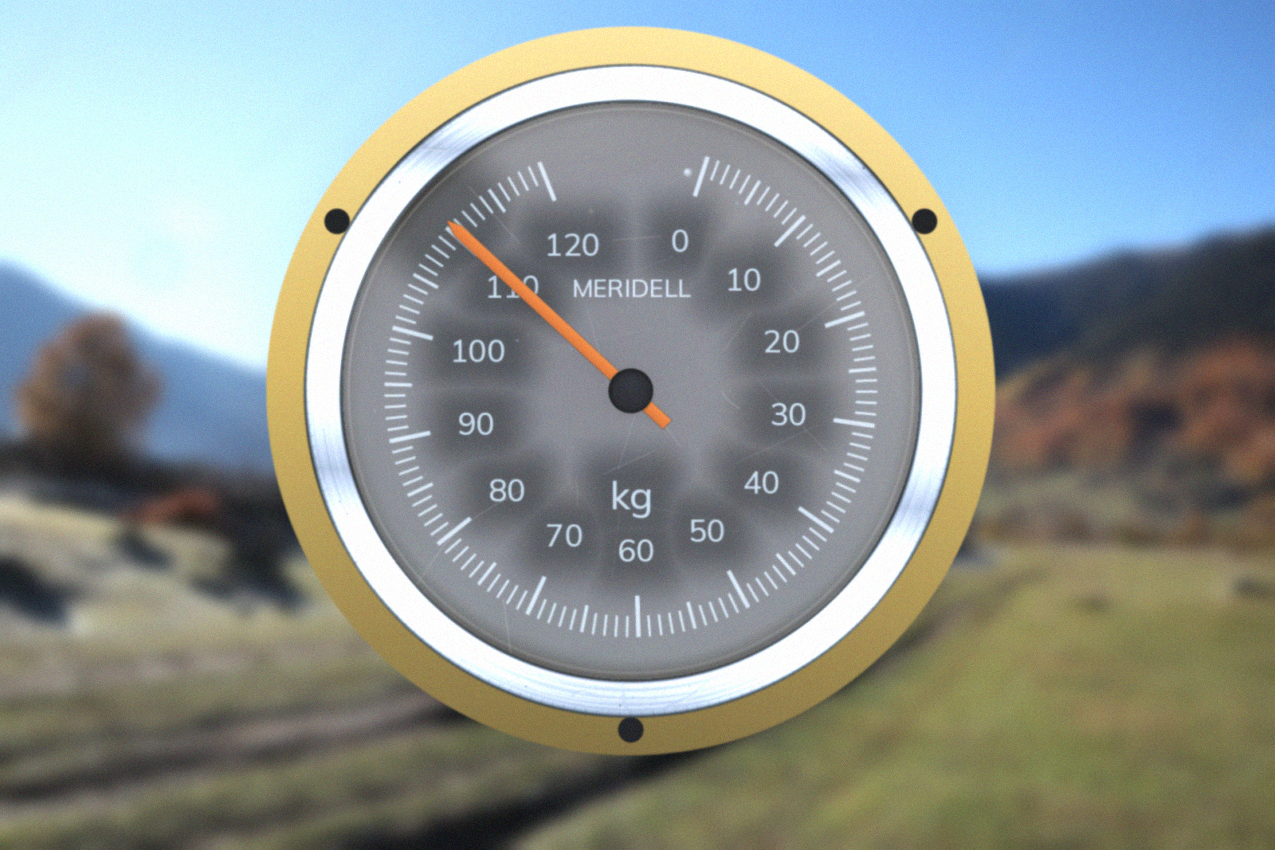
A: 110.5 kg
